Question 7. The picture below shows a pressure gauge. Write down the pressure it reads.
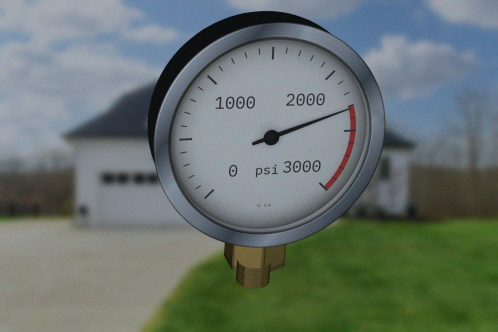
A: 2300 psi
